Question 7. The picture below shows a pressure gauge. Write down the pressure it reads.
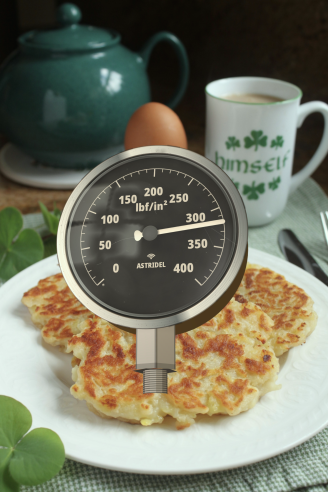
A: 320 psi
